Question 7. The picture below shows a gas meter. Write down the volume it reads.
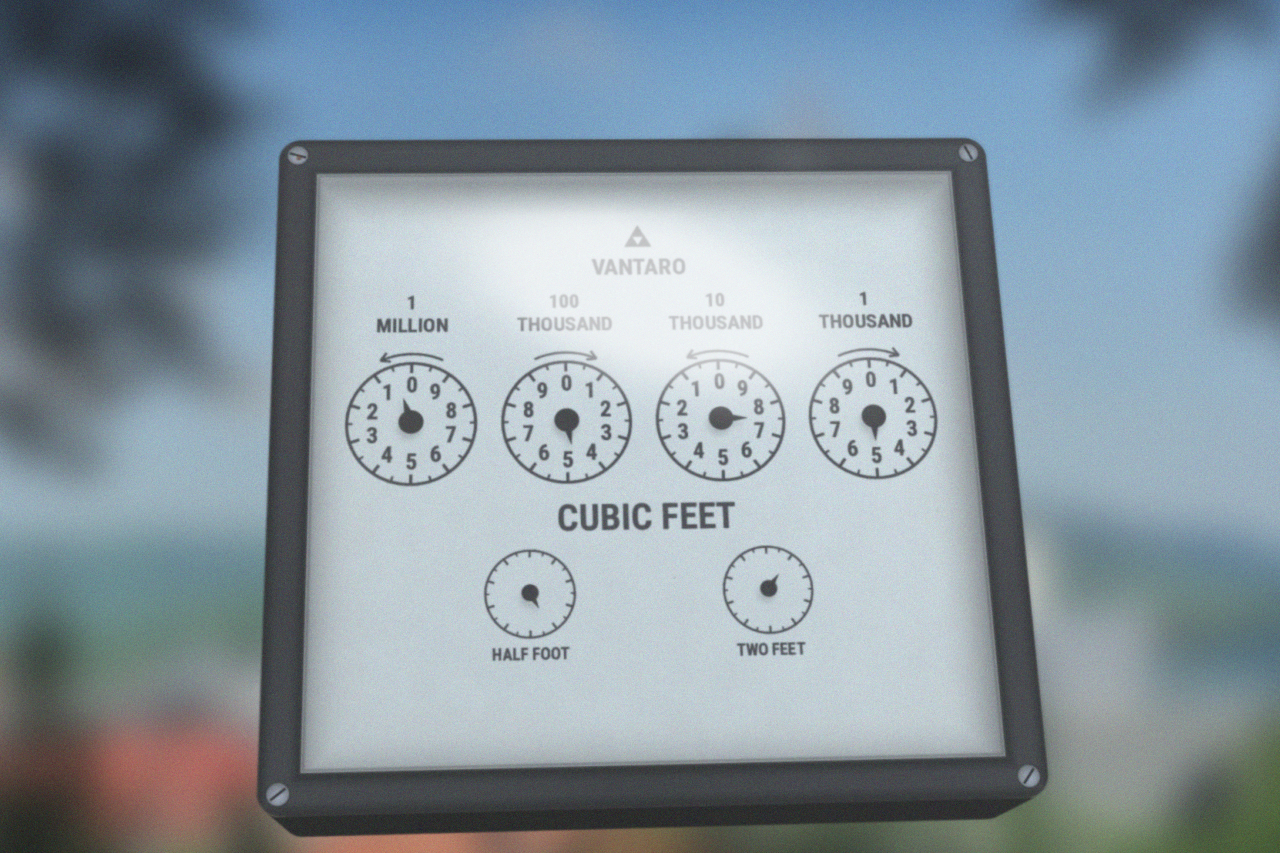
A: 47500 ft³
